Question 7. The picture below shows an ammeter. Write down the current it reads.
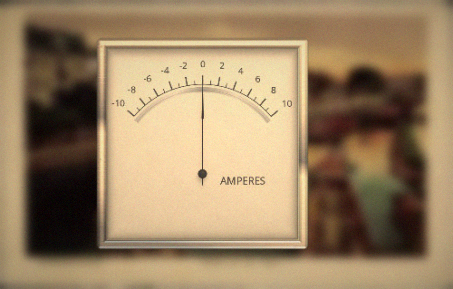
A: 0 A
